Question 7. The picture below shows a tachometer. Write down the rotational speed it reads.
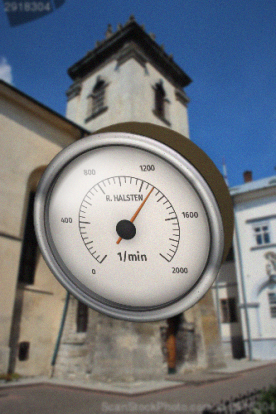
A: 1300 rpm
